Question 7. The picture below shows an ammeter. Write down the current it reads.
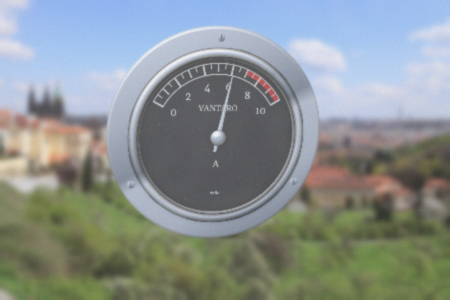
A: 6 A
